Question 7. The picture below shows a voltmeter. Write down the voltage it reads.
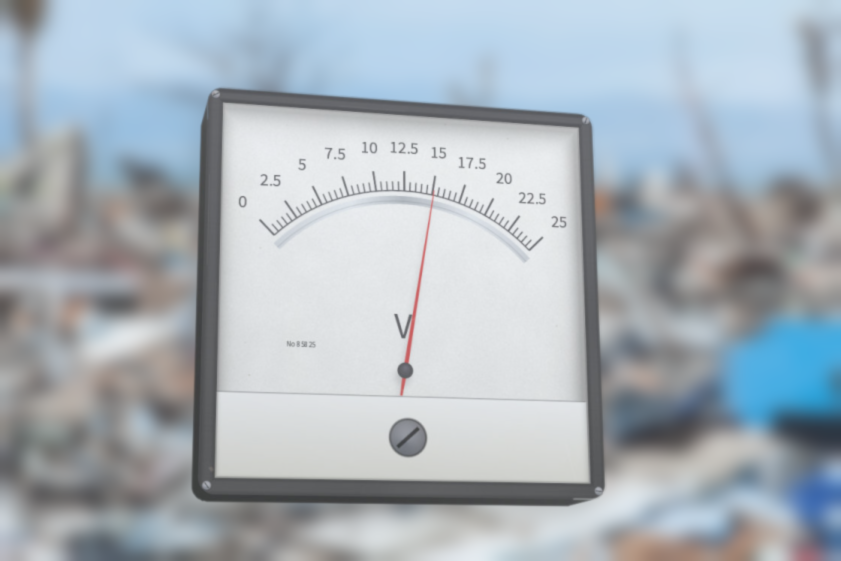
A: 15 V
